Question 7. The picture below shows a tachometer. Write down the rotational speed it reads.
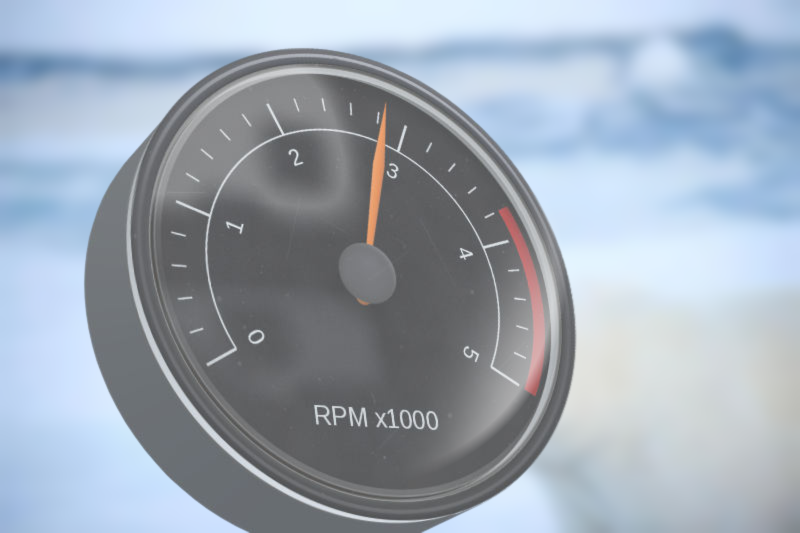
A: 2800 rpm
